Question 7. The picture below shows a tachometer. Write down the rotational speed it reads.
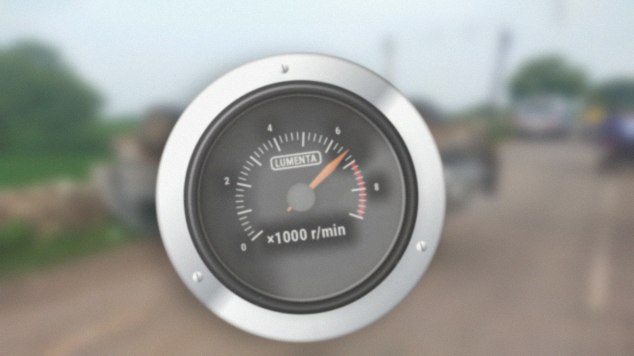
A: 6600 rpm
